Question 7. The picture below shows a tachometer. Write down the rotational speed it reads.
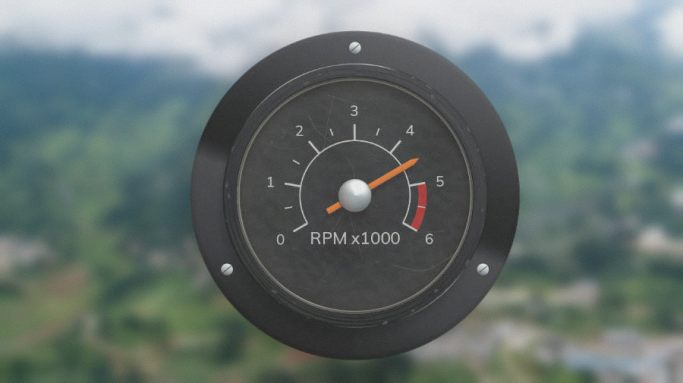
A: 4500 rpm
